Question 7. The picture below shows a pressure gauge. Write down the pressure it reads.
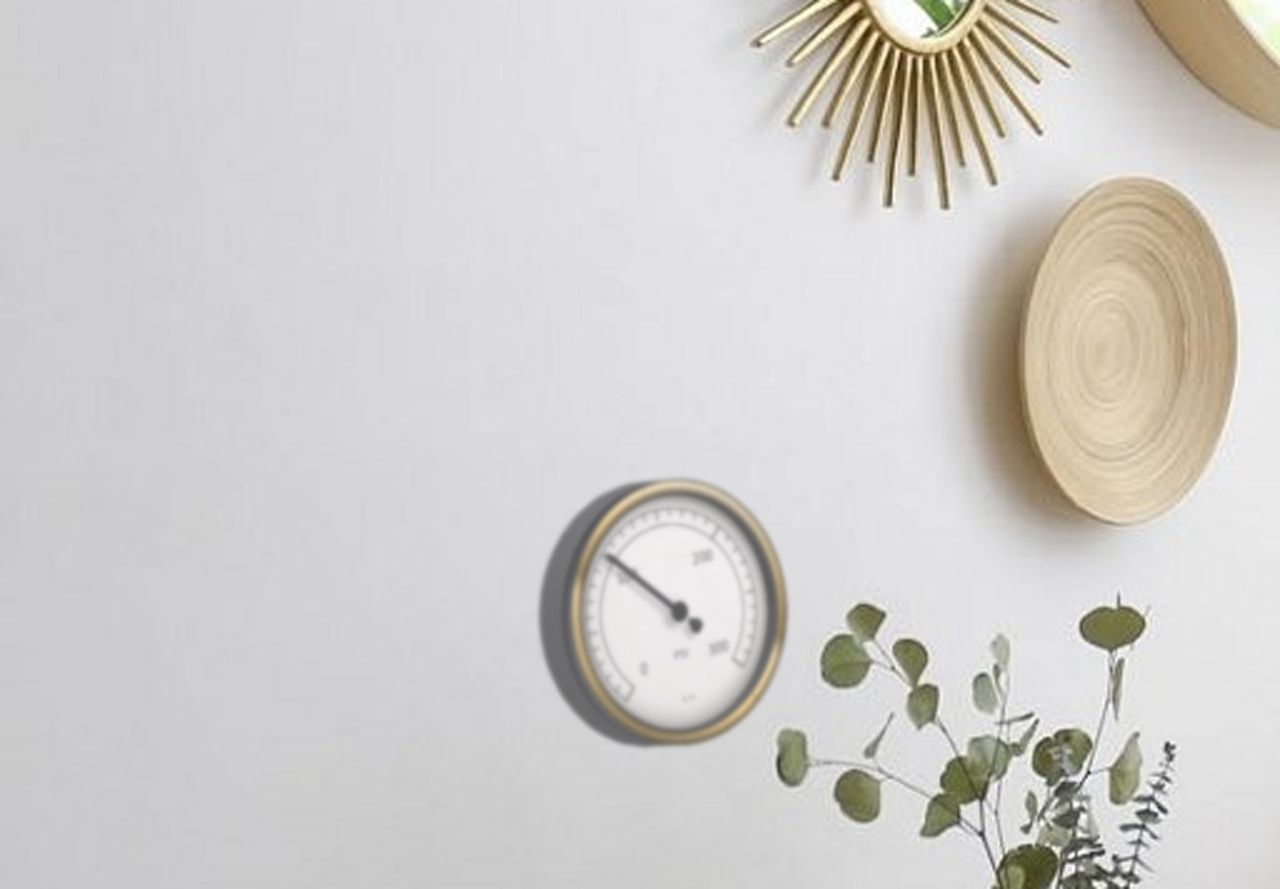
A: 100 psi
